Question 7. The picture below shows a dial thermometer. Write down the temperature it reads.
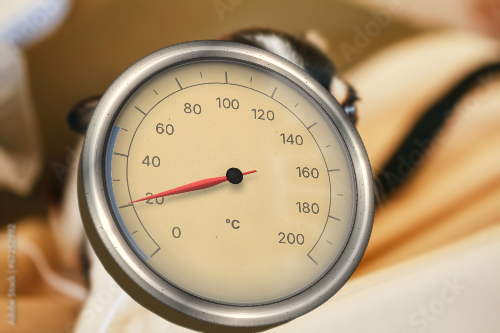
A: 20 °C
